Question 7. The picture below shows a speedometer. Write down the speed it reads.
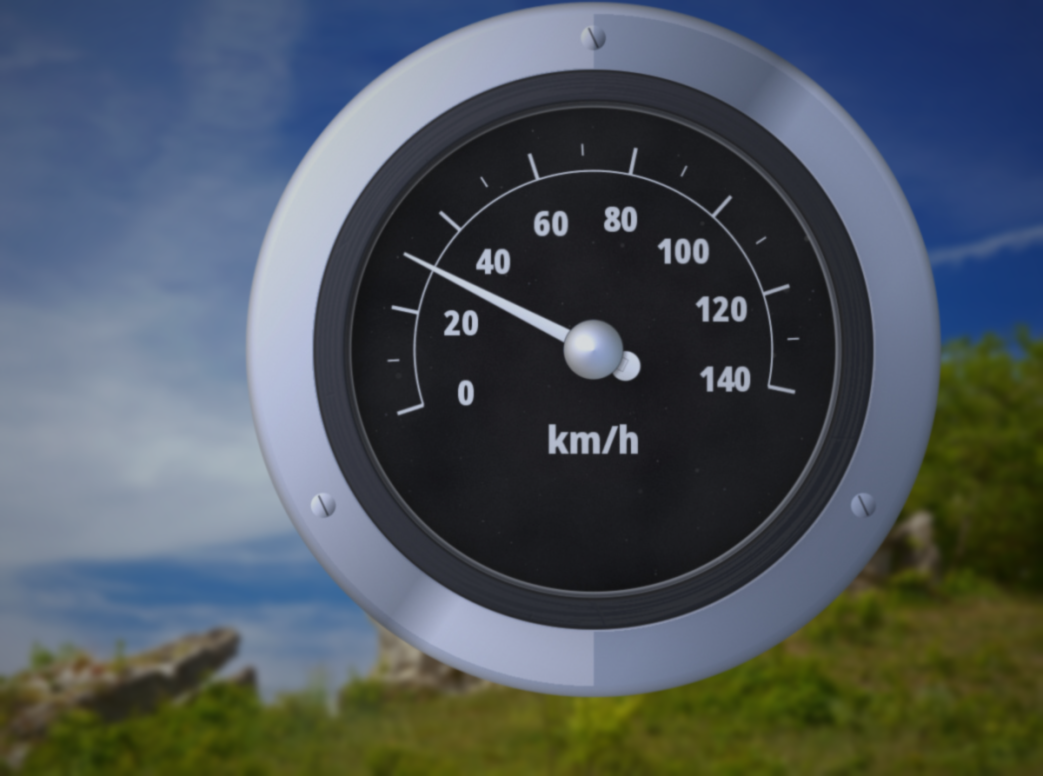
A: 30 km/h
